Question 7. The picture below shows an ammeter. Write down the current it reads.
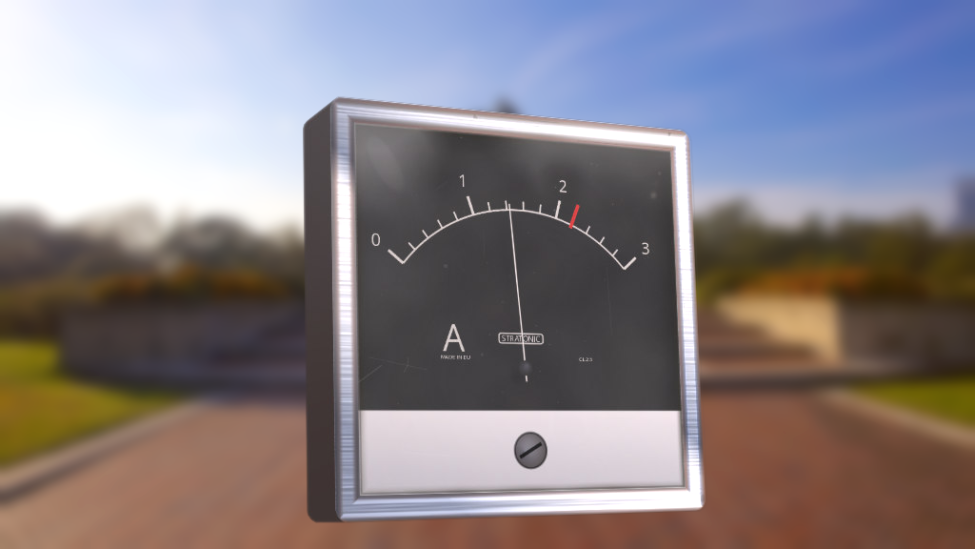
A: 1.4 A
